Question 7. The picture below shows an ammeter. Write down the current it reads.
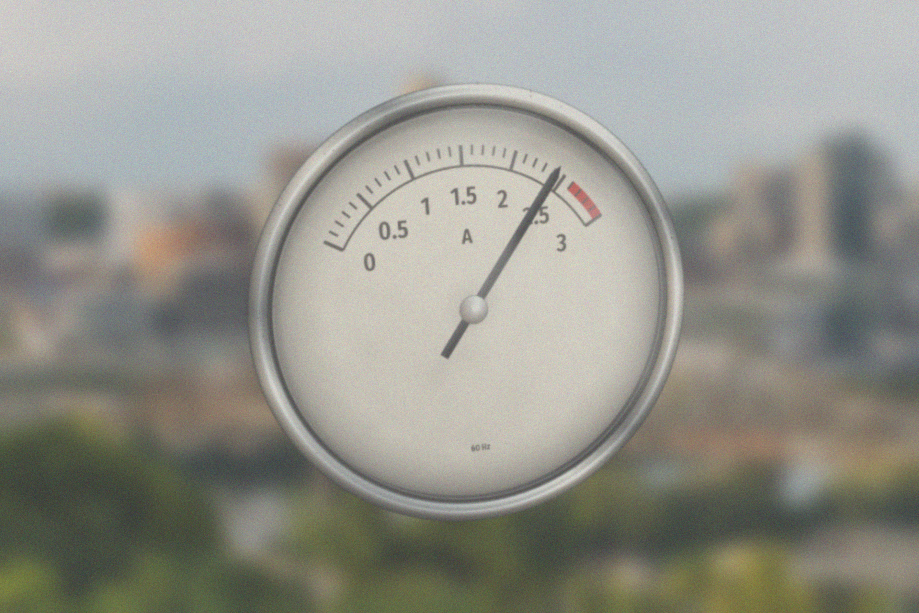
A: 2.4 A
